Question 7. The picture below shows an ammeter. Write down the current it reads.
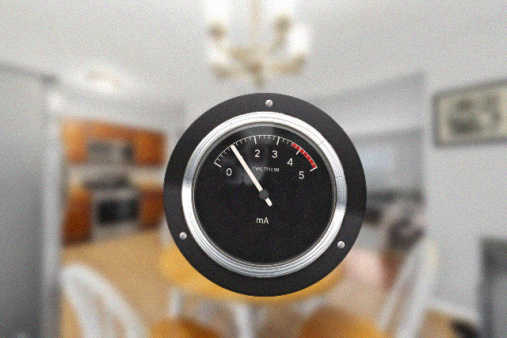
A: 1 mA
